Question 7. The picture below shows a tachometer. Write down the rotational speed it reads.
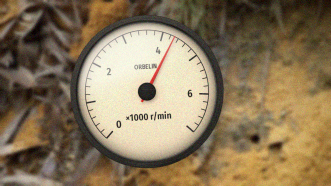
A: 4300 rpm
